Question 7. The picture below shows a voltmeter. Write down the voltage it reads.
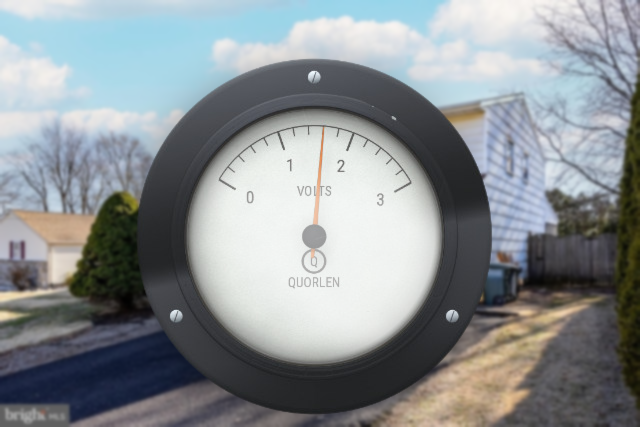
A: 1.6 V
